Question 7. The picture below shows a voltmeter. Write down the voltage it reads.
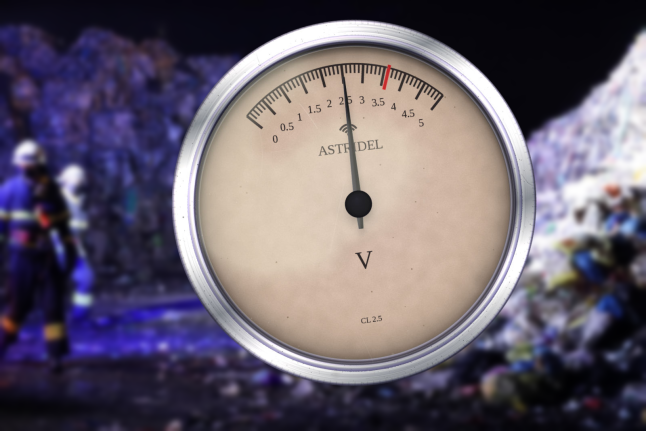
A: 2.5 V
